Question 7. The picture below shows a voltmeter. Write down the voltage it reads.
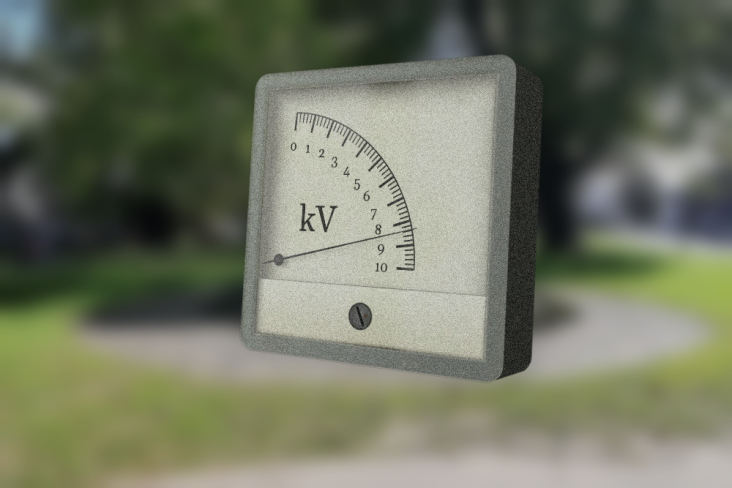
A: 8.4 kV
